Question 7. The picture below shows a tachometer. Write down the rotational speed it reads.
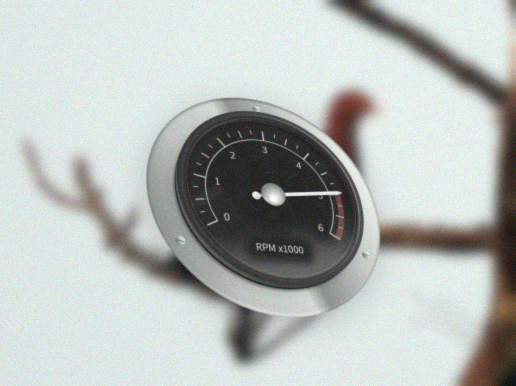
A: 5000 rpm
